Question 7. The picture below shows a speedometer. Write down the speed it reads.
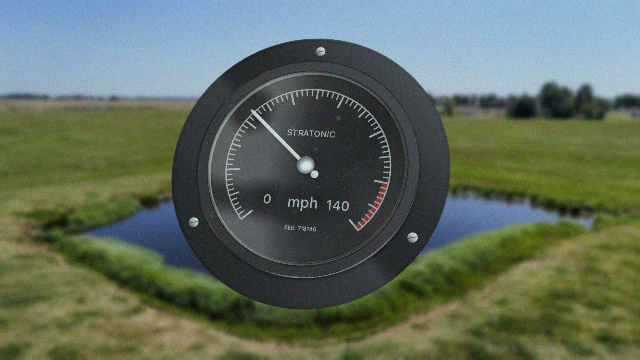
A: 44 mph
